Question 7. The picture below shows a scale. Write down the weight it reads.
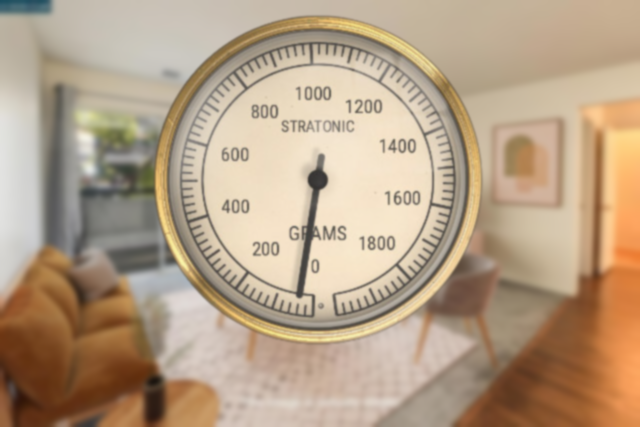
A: 40 g
